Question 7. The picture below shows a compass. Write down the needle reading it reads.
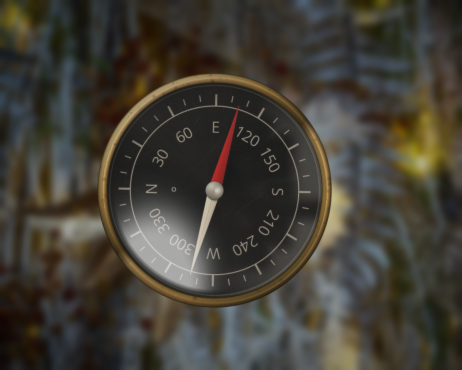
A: 105 °
